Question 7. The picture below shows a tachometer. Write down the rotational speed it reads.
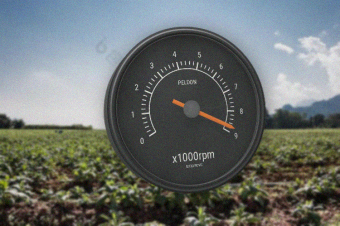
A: 8800 rpm
